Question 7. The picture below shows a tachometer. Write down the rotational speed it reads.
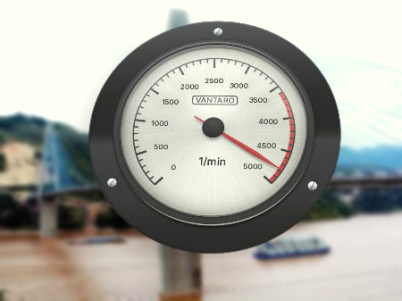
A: 4800 rpm
